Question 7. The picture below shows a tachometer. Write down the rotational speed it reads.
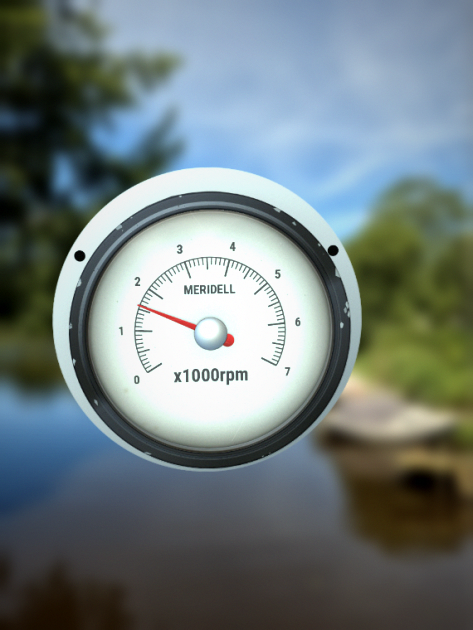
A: 1600 rpm
